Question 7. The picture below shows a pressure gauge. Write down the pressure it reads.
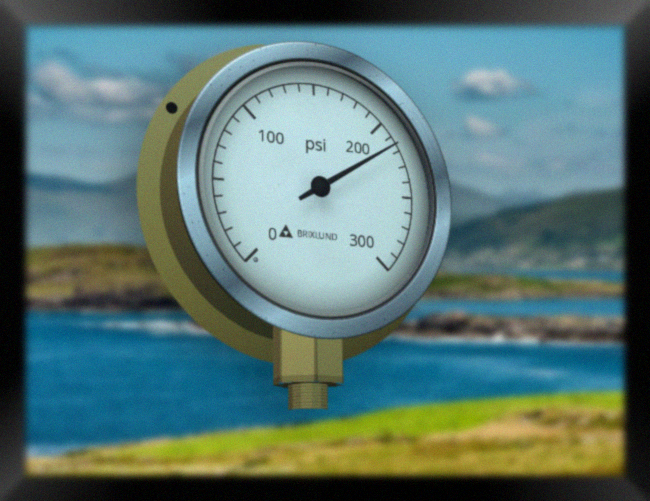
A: 215 psi
